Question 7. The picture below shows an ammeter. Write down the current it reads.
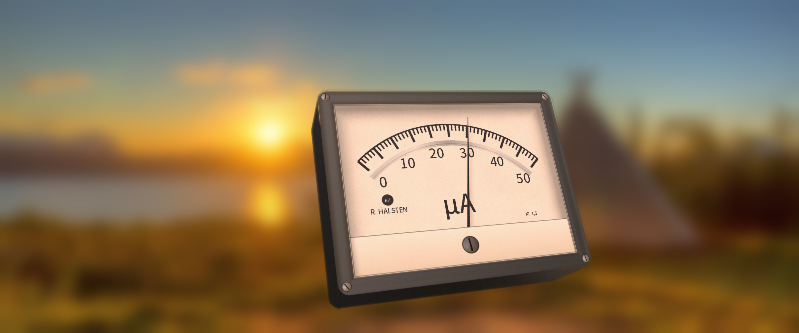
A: 30 µA
